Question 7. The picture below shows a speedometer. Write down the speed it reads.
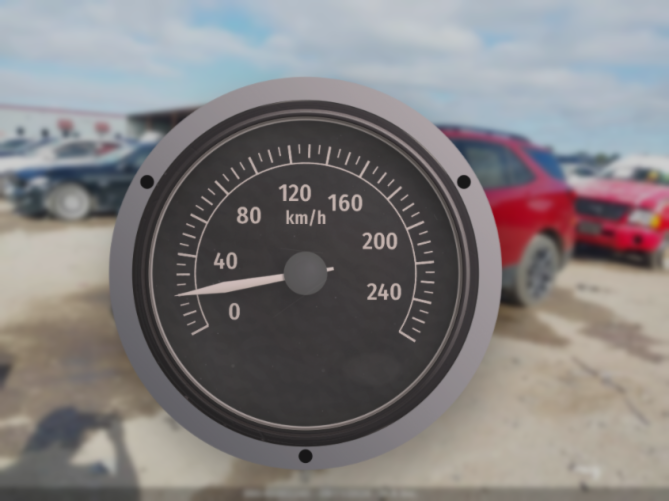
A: 20 km/h
